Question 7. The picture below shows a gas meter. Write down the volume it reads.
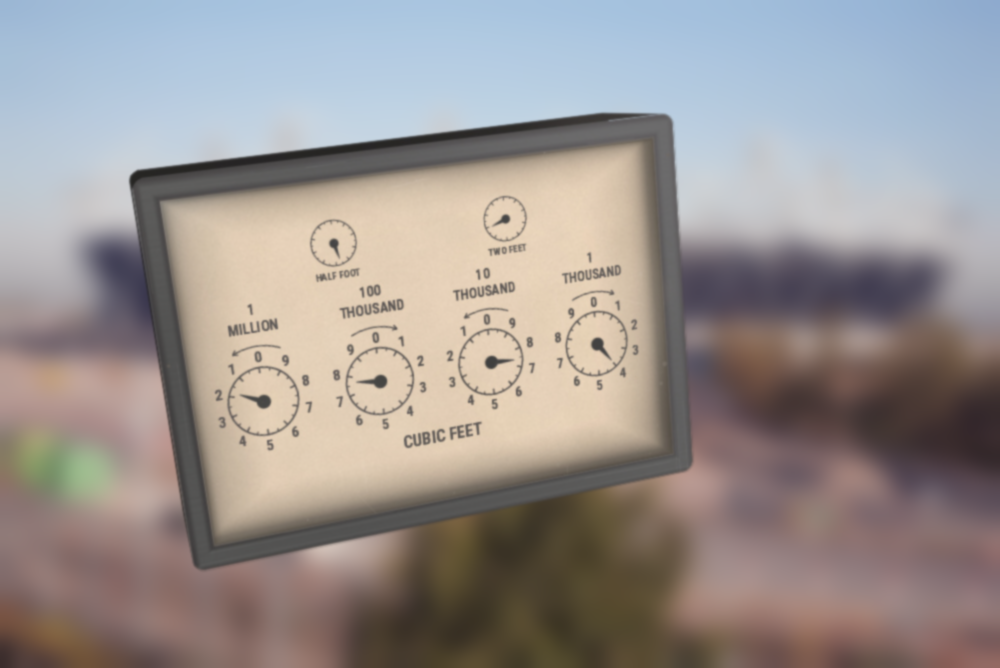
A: 177400 ft³
